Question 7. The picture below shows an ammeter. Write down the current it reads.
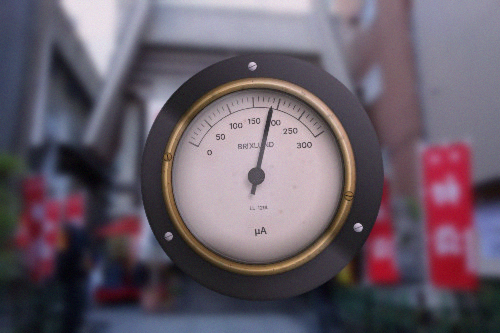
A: 190 µA
